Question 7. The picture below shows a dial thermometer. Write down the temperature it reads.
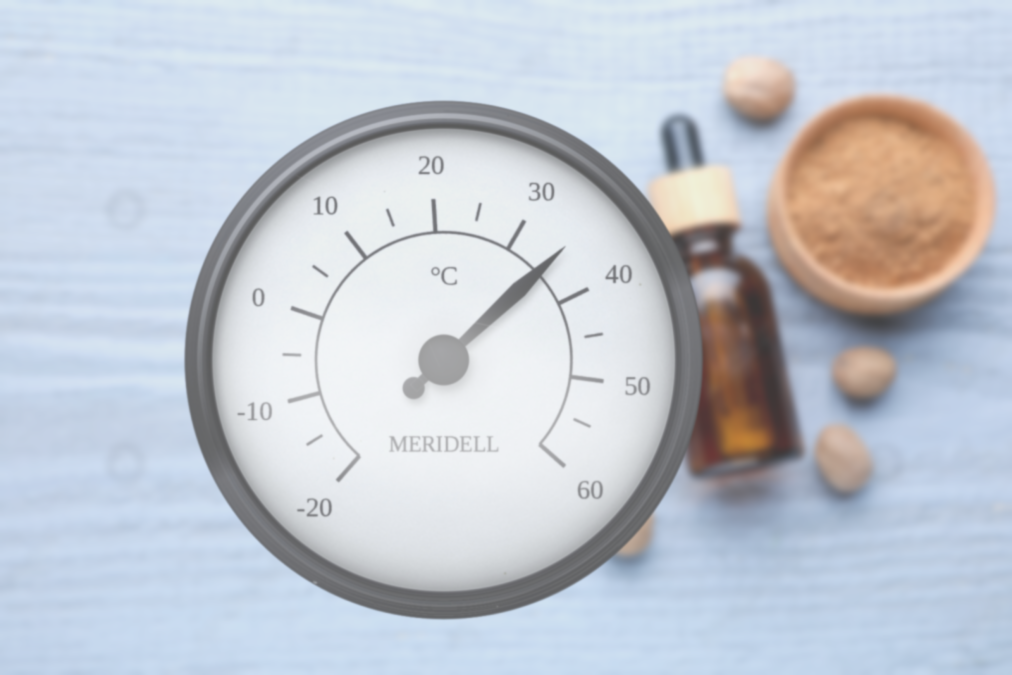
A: 35 °C
